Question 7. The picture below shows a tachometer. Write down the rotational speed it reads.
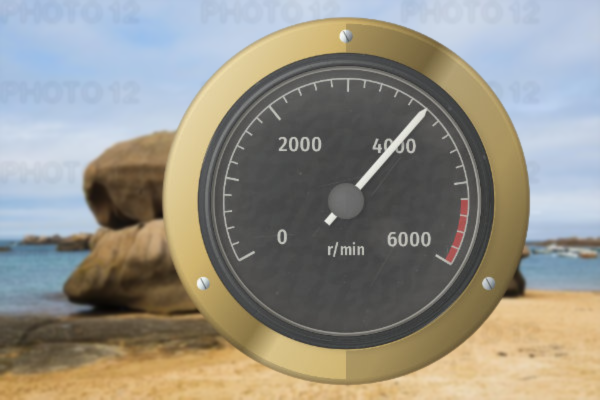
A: 4000 rpm
